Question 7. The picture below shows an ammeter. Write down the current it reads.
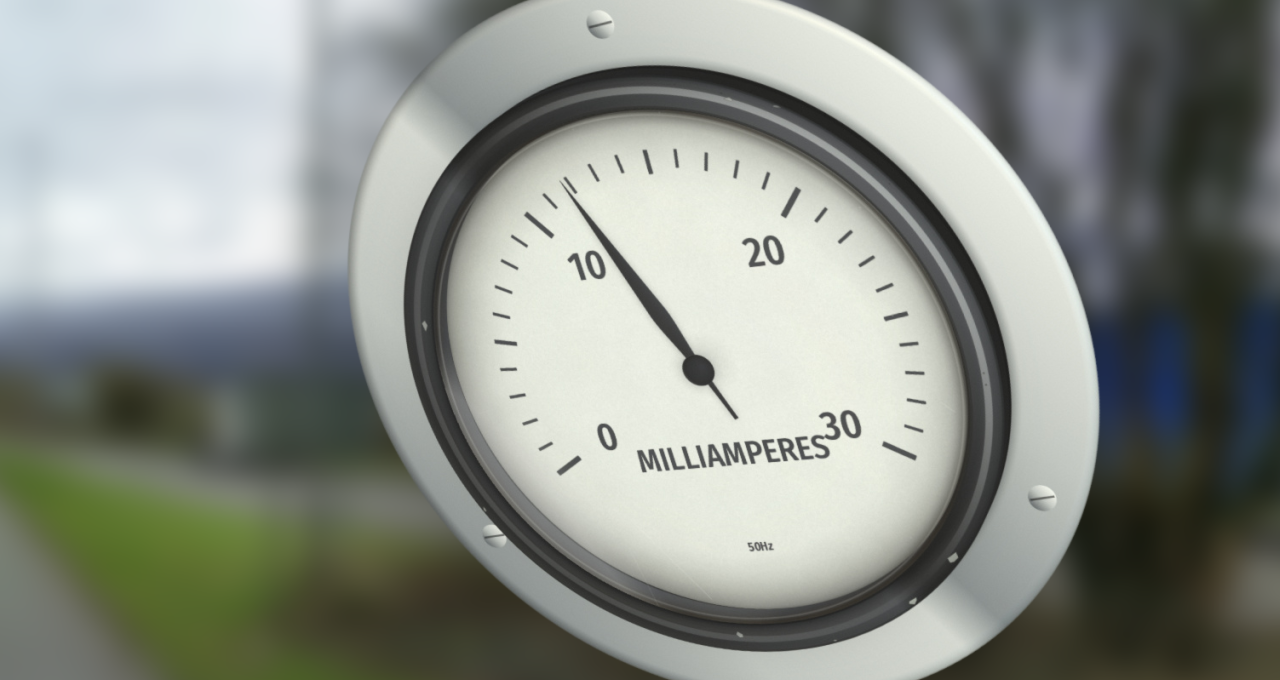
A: 12 mA
